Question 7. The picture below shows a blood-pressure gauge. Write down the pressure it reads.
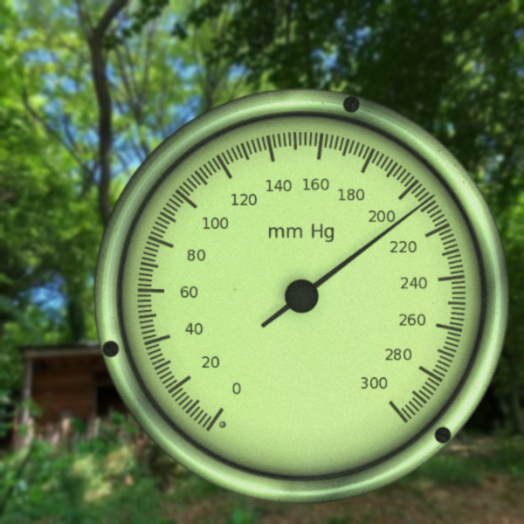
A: 208 mmHg
